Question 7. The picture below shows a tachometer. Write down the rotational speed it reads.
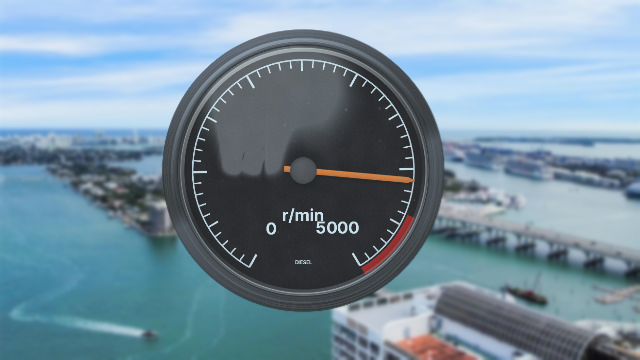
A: 4100 rpm
